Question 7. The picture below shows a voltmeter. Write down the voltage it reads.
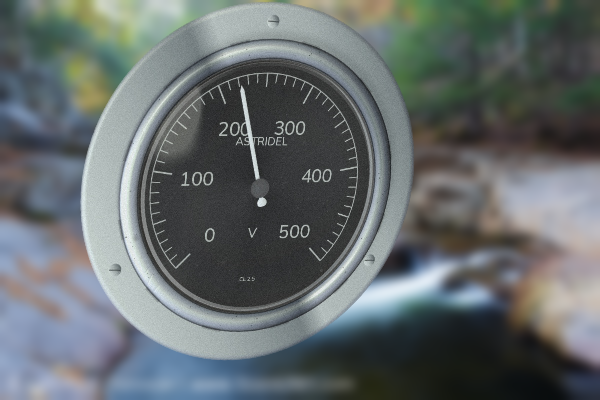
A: 220 V
